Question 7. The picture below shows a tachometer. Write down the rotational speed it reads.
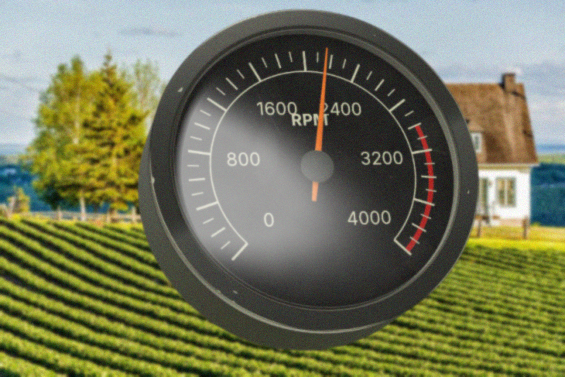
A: 2150 rpm
